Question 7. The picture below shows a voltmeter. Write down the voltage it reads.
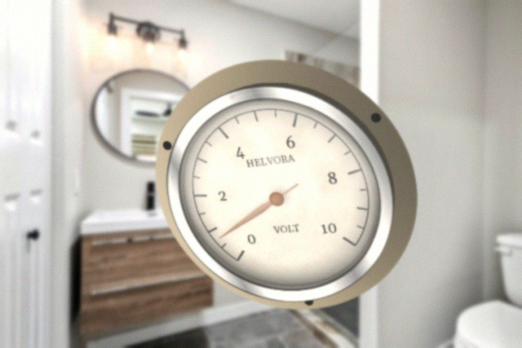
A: 0.75 V
